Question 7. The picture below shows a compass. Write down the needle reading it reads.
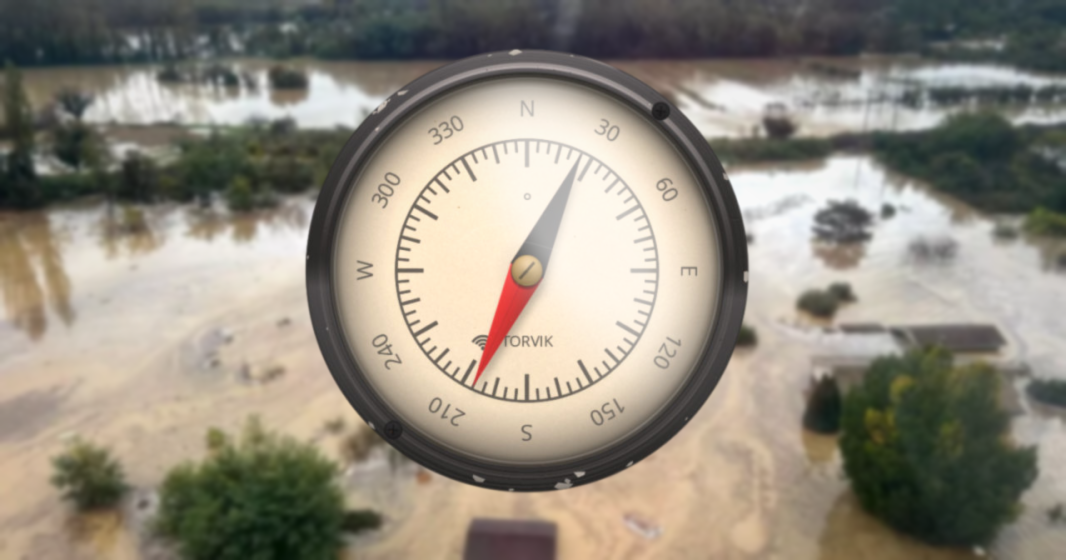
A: 205 °
